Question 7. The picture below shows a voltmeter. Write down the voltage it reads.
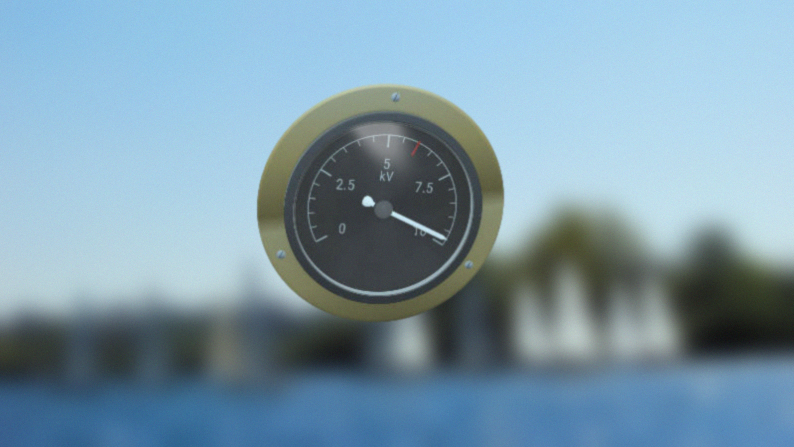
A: 9.75 kV
